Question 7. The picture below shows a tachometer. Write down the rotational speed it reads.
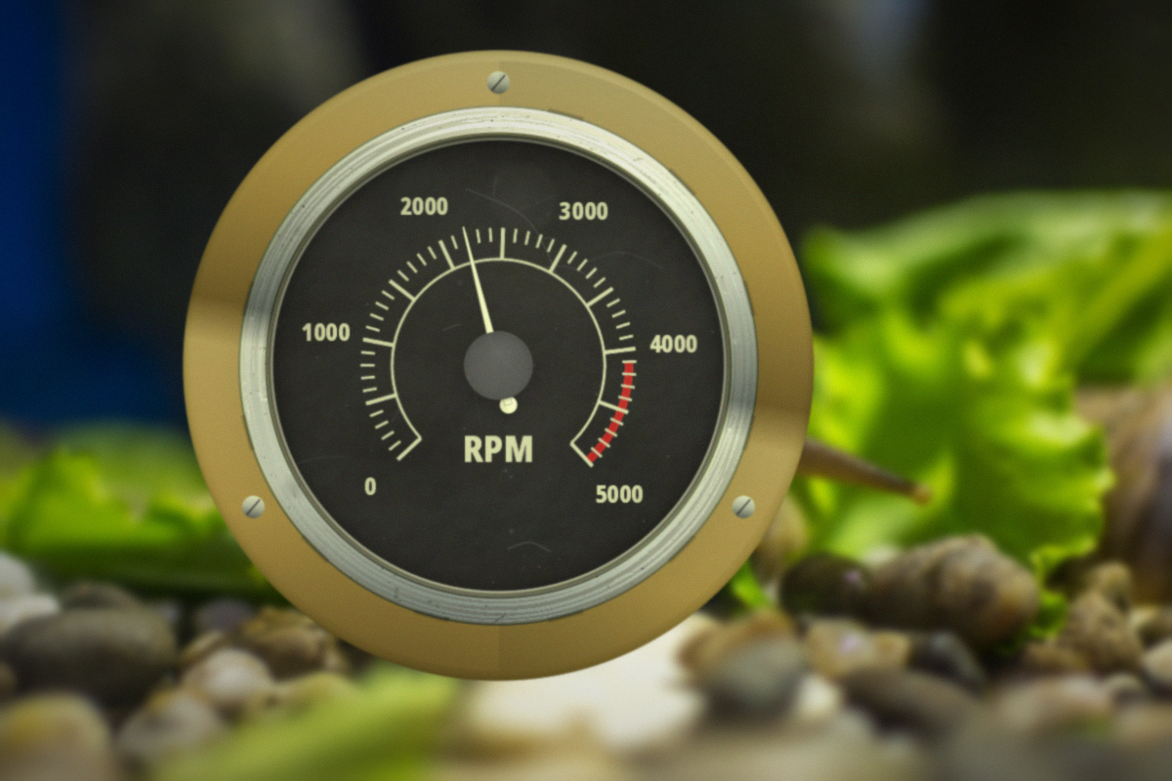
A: 2200 rpm
